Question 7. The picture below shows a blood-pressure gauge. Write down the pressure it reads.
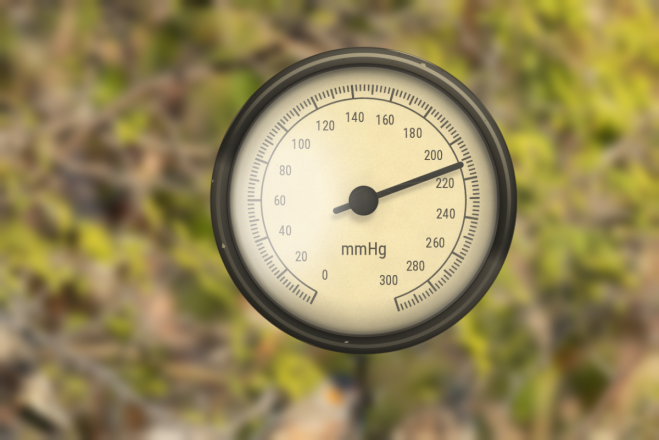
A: 212 mmHg
